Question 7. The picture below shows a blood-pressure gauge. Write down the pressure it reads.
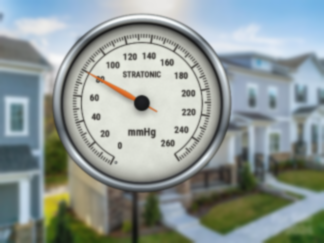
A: 80 mmHg
